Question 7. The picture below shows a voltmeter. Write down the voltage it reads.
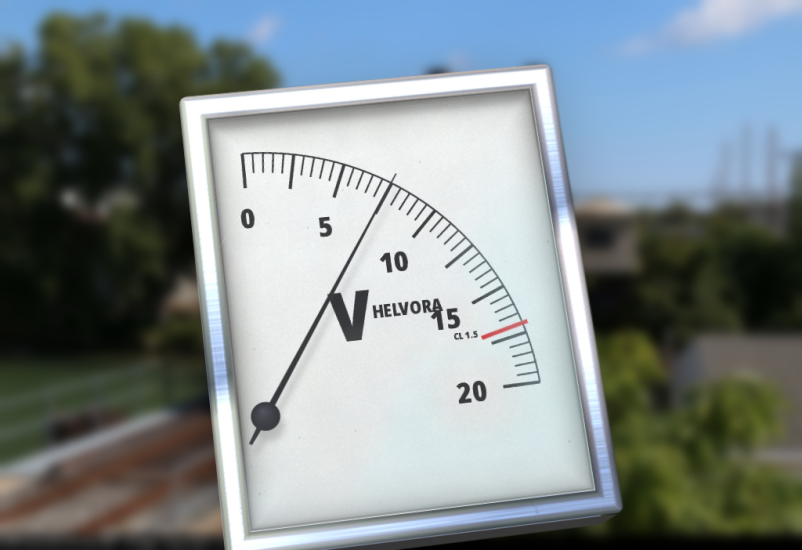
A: 7.5 V
